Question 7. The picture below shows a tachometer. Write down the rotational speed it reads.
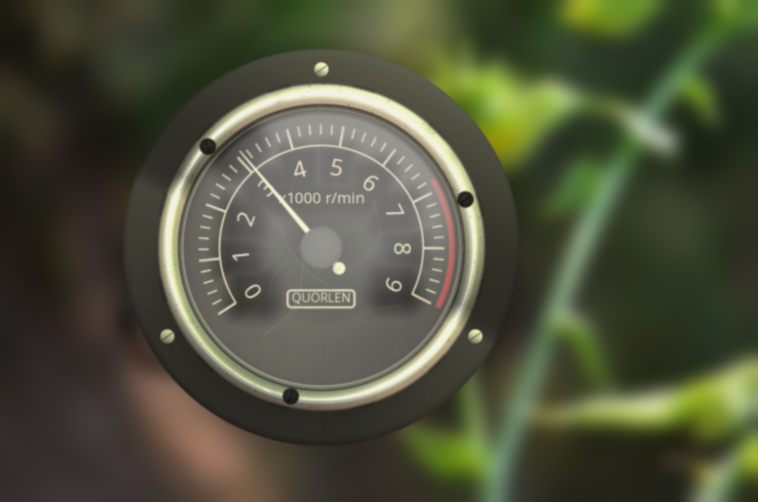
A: 3100 rpm
